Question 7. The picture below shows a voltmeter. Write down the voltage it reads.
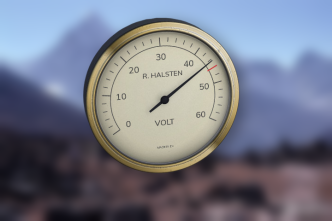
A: 44 V
